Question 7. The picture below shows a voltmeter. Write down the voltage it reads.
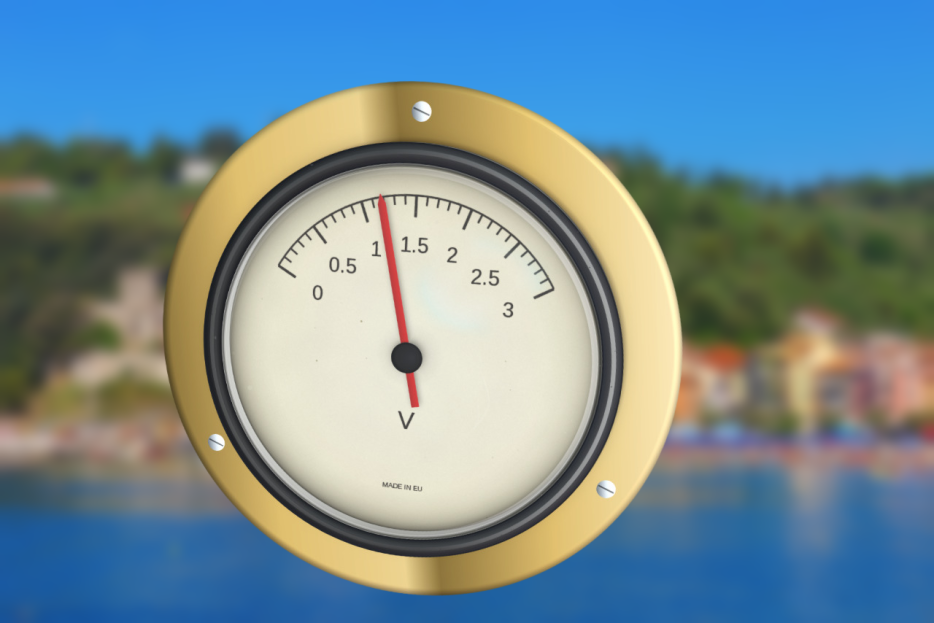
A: 1.2 V
